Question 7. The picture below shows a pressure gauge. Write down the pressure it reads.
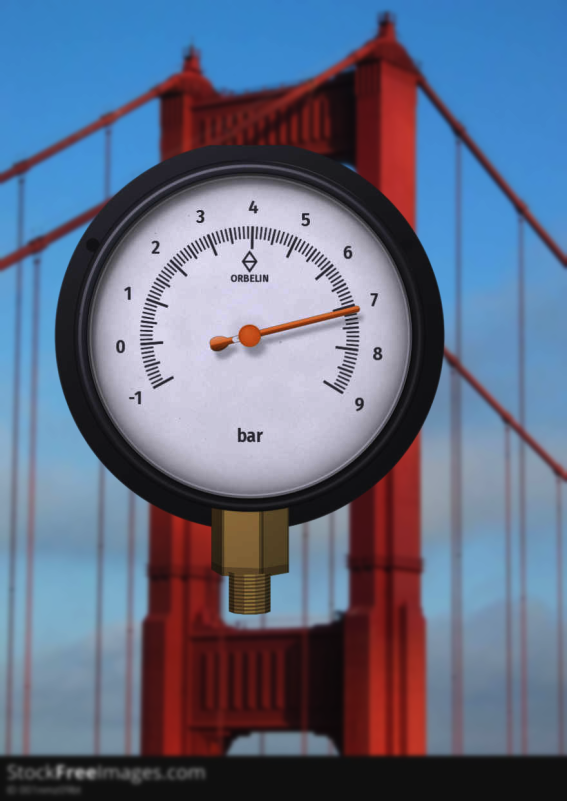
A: 7.1 bar
